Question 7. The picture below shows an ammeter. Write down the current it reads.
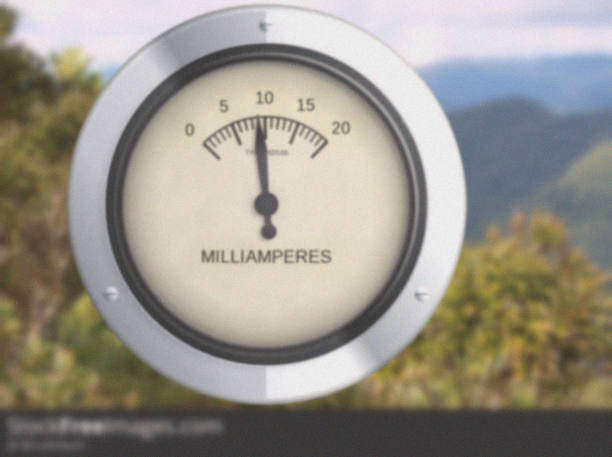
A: 9 mA
